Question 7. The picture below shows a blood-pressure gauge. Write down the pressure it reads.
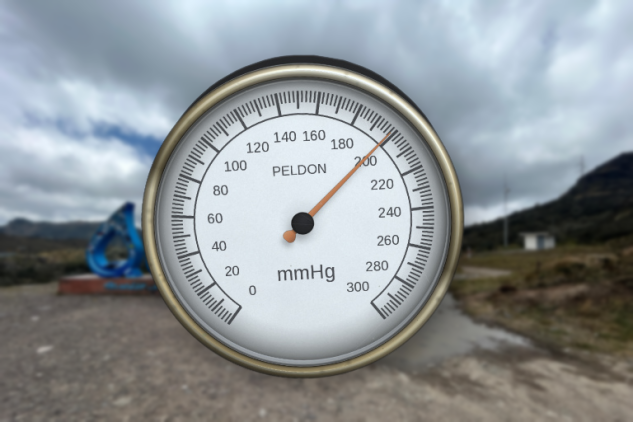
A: 198 mmHg
